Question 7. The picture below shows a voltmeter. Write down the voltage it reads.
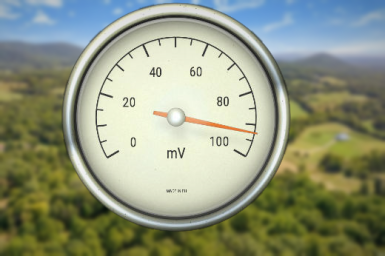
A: 92.5 mV
